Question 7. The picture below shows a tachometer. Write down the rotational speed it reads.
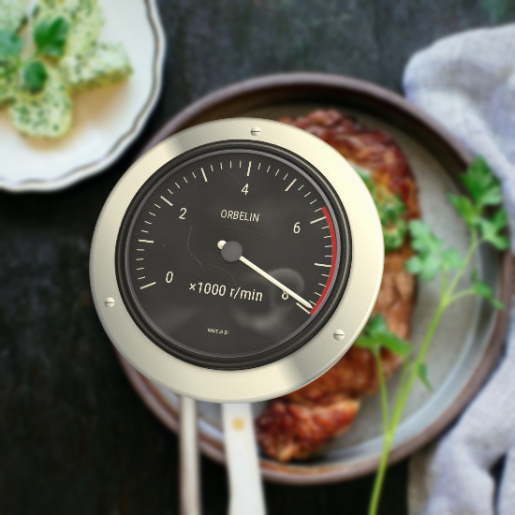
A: 7900 rpm
